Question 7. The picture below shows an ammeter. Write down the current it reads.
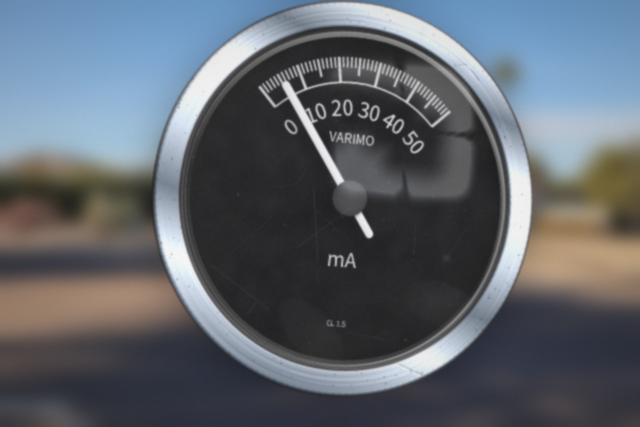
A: 5 mA
